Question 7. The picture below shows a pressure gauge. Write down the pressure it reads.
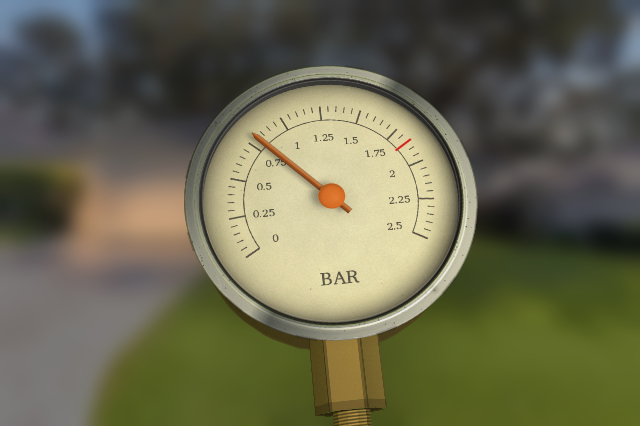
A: 0.8 bar
